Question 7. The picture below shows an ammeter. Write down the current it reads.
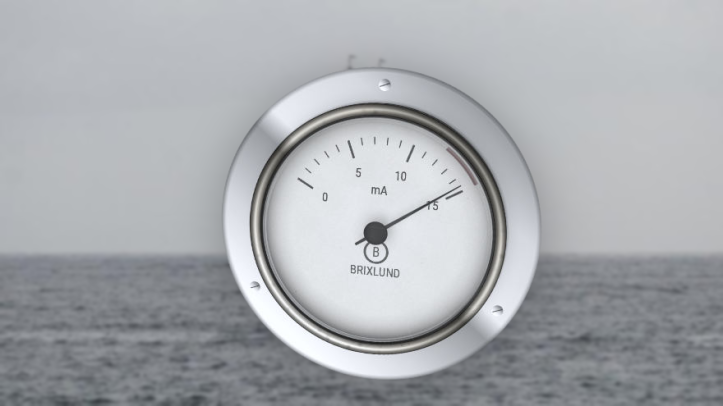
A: 14.5 mA
